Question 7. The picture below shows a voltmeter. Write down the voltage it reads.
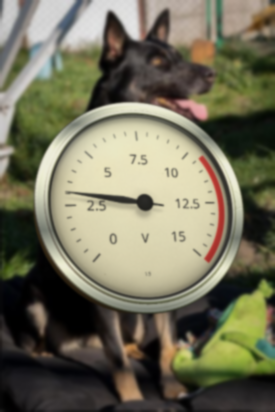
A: 3 V
